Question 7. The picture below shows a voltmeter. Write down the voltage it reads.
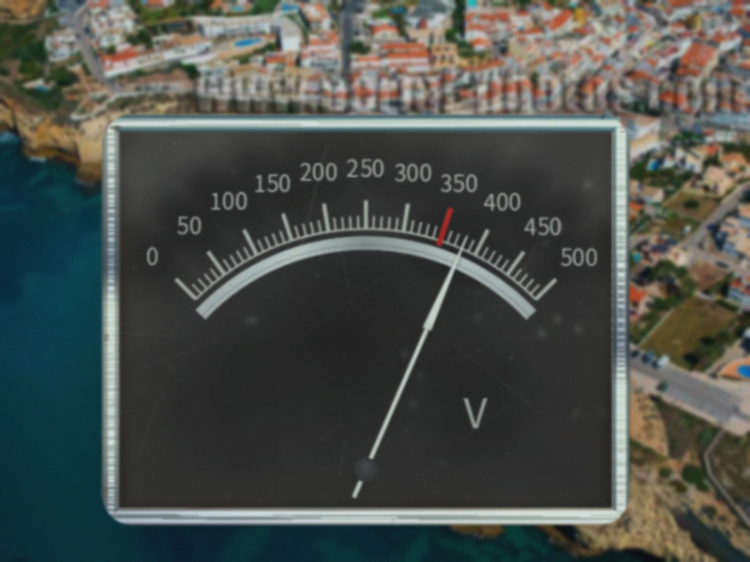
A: 380 V
